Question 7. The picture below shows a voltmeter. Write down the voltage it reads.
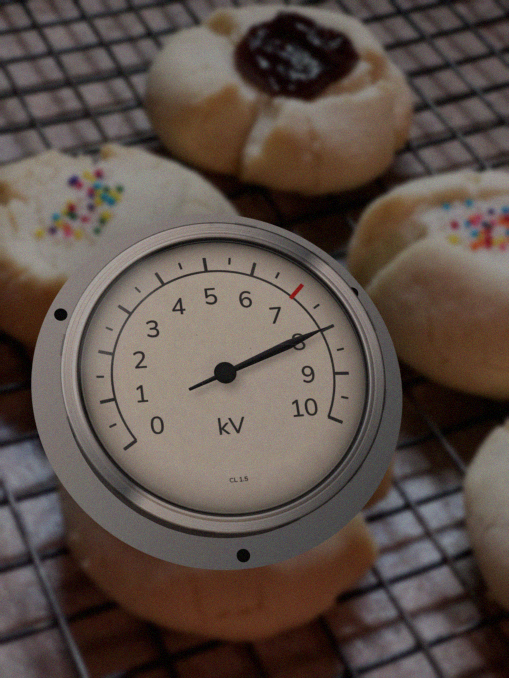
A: 8 kV
